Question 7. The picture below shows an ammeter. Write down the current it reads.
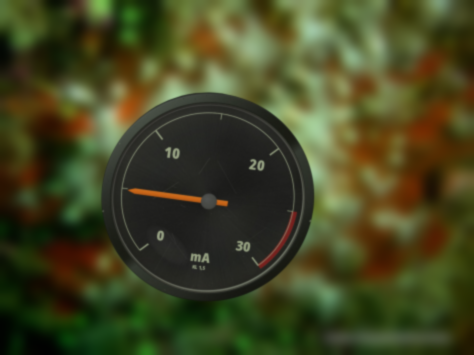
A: 5 mA
